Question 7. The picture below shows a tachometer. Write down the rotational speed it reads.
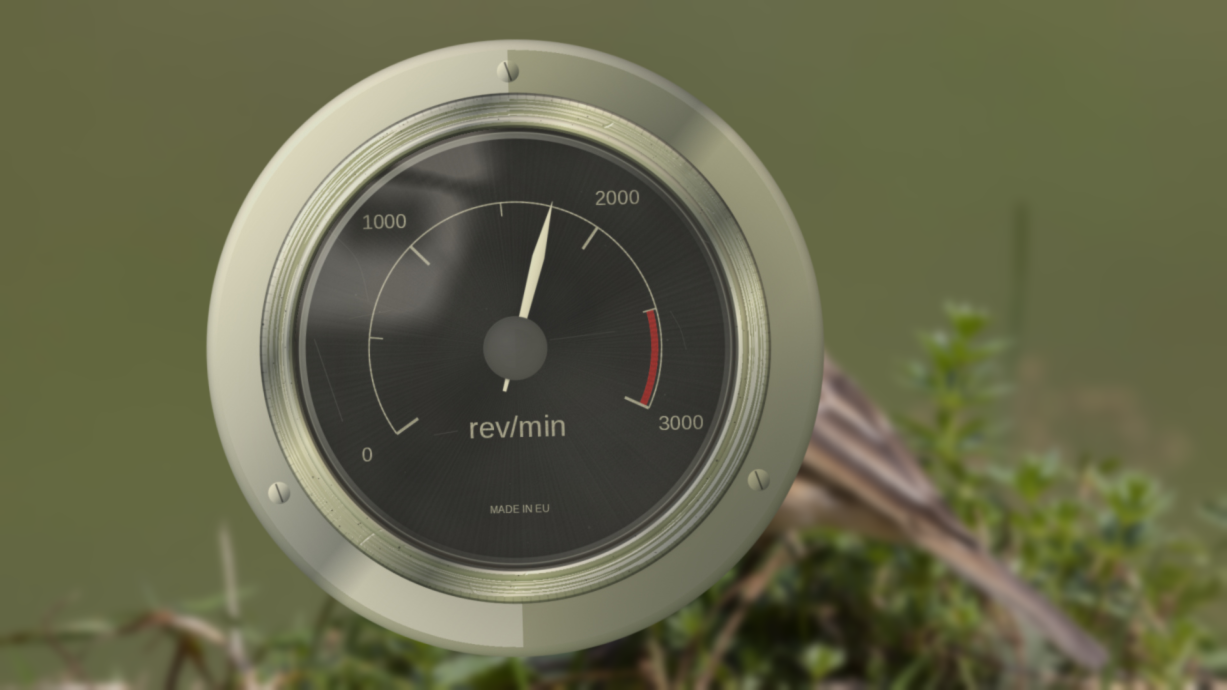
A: 1750 rpm
